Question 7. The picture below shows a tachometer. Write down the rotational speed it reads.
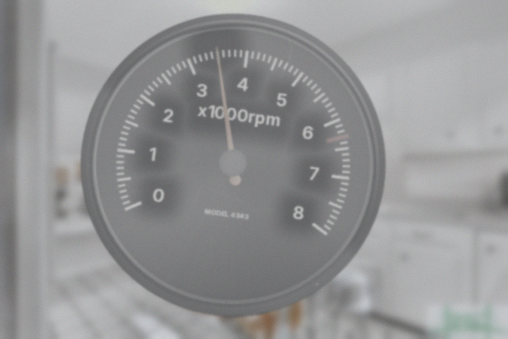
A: 3500 rpm
